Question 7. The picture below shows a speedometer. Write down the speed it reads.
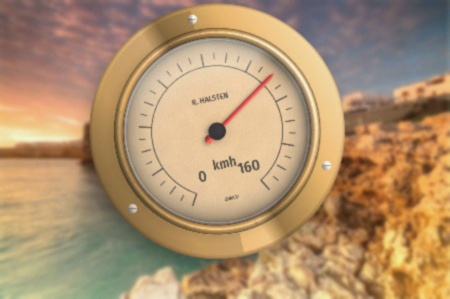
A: 110 km/h
